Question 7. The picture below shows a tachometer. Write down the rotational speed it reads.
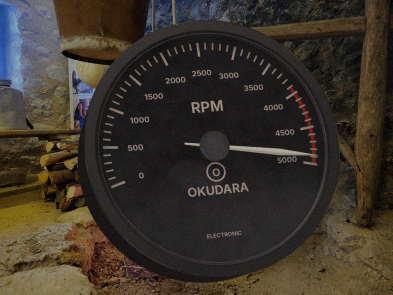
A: 4900 rpm
